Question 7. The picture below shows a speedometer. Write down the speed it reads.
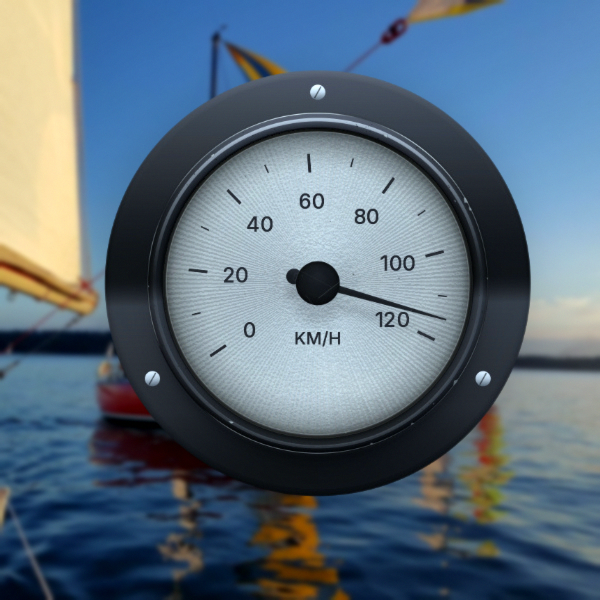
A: 115 km/h
